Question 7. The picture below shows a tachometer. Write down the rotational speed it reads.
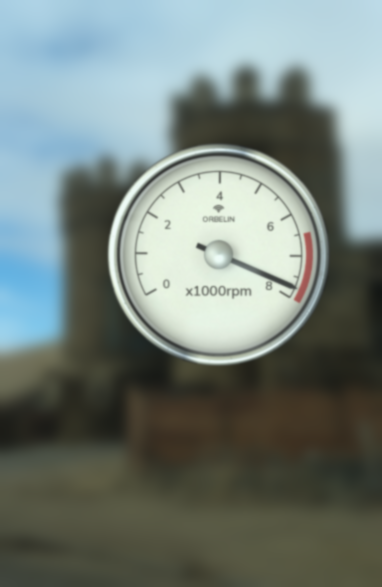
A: 7750 rpm
